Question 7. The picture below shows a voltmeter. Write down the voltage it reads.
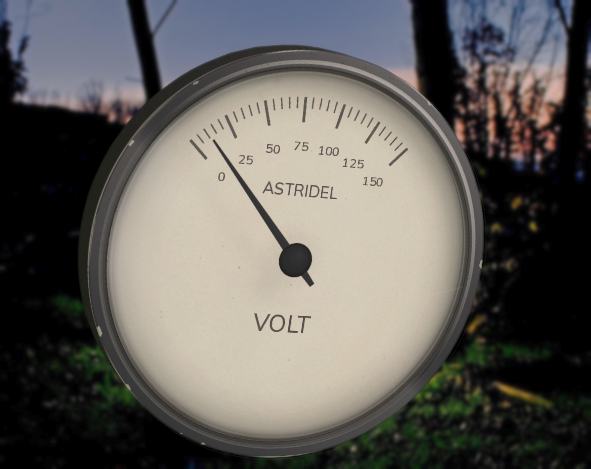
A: 10 V
